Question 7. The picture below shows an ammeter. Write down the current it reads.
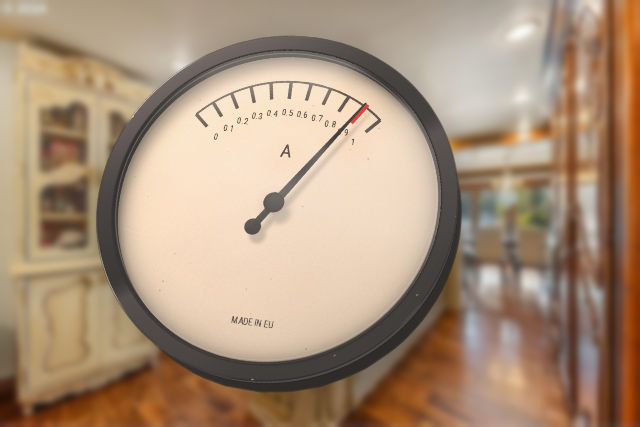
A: 0.9 A
